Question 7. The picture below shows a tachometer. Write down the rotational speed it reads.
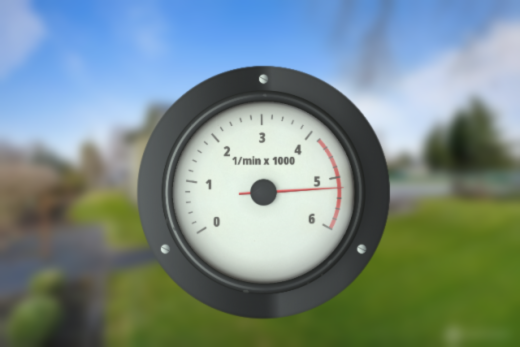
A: 5200 rpm
